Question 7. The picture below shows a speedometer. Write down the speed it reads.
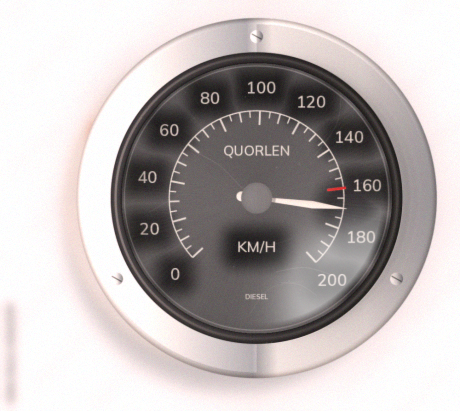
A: 170 km/h
